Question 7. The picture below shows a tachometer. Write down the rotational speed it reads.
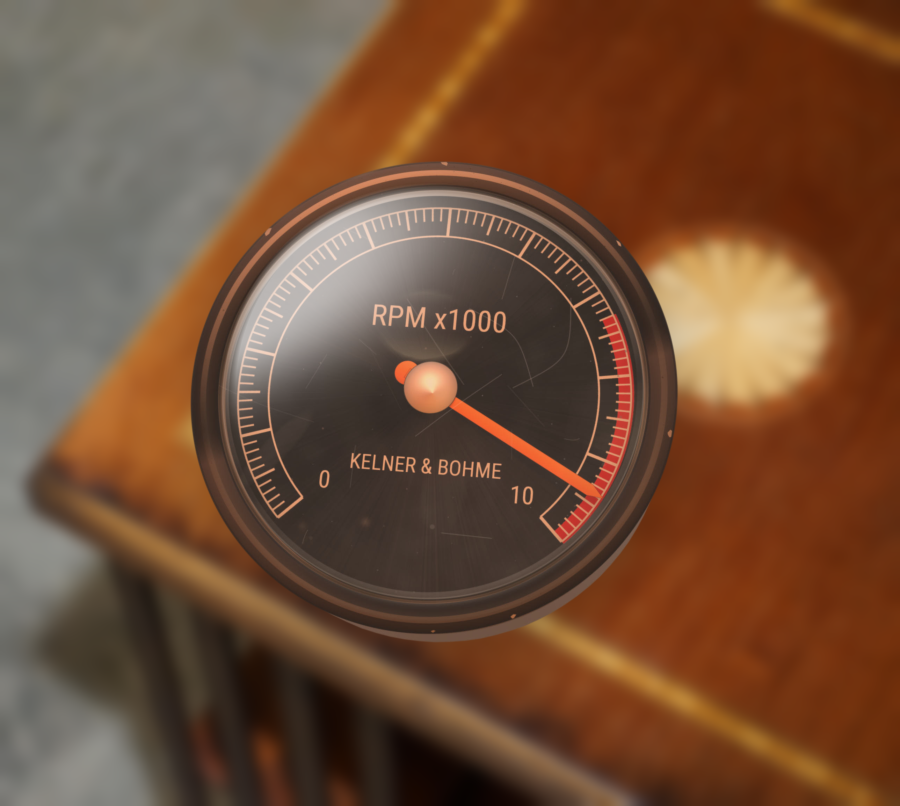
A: 9400 rpm
